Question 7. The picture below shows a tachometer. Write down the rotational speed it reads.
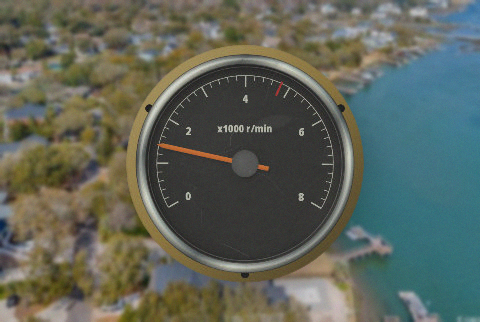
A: 1400 rpm
